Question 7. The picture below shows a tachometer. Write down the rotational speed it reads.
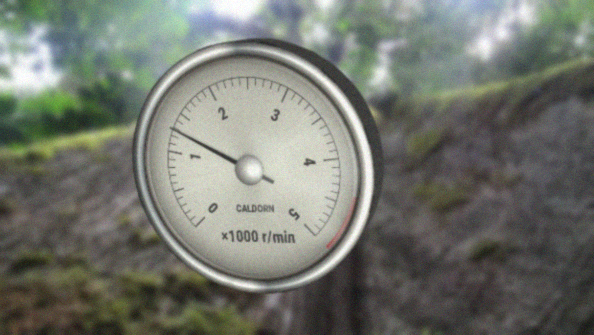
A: 1300 rpm
